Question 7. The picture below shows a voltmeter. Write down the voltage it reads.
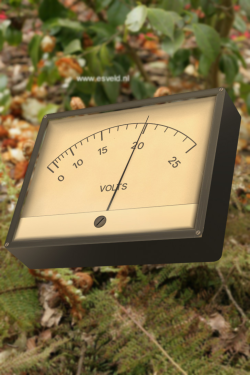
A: 20 V
